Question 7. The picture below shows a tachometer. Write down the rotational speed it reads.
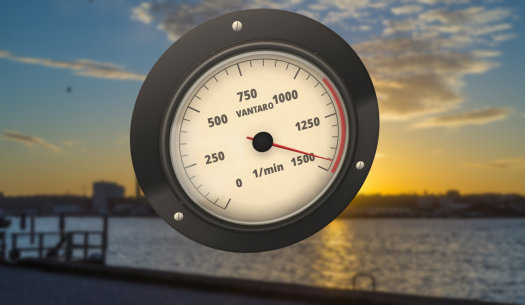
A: 1450 rpm
